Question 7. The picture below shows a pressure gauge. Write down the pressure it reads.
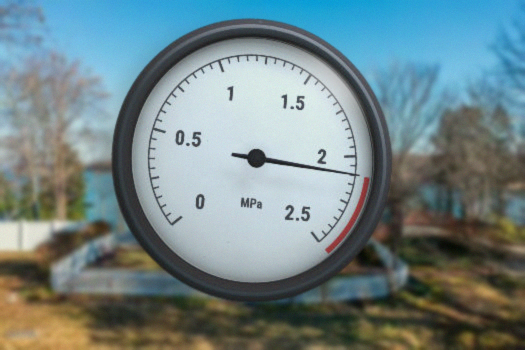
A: 2.1 MPa
